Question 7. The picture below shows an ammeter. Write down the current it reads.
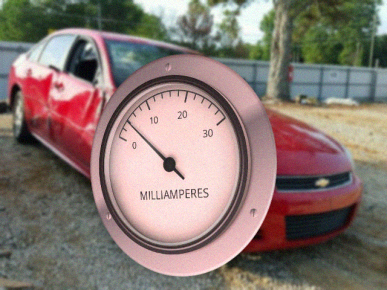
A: 4 mA
